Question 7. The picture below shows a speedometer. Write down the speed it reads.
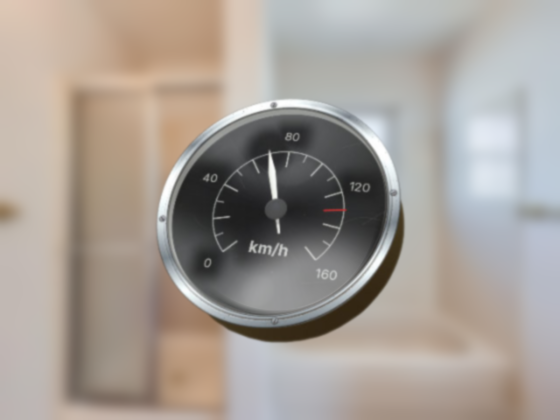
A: 70 km/h
